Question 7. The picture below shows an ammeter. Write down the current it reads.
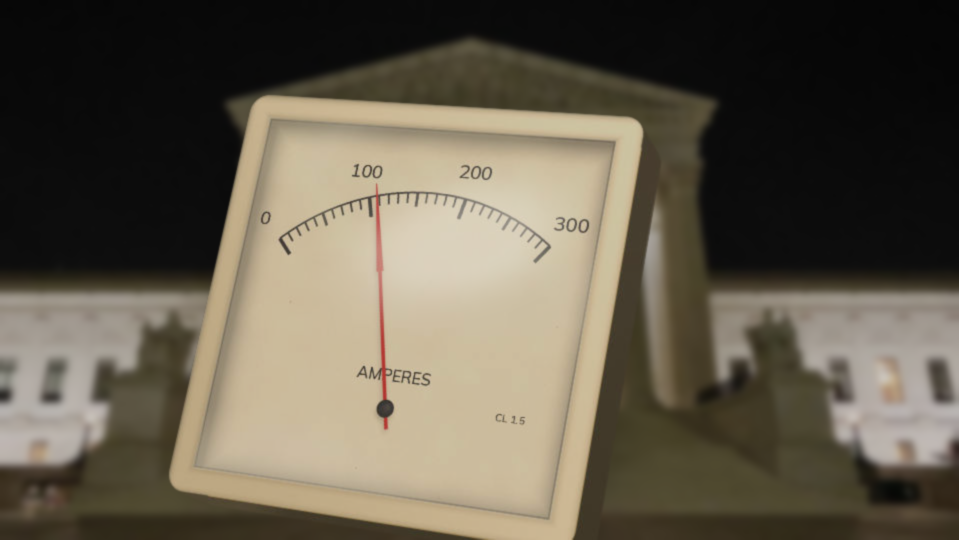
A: 110 A
